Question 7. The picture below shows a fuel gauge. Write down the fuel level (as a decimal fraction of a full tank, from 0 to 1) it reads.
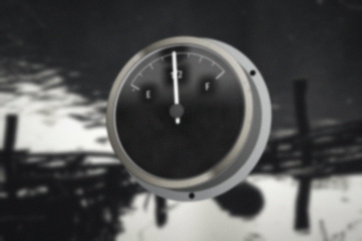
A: 0.5
